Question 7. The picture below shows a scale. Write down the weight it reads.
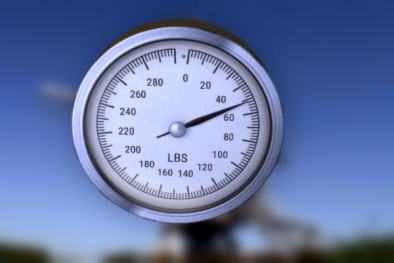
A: 50 lb
